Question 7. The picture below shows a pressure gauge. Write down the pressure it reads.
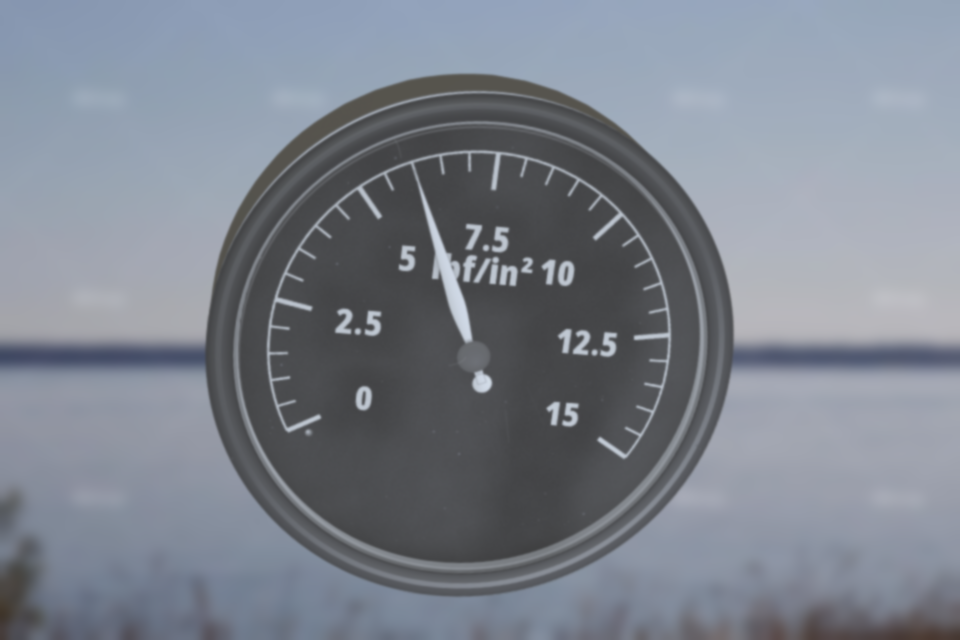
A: 6 psi
